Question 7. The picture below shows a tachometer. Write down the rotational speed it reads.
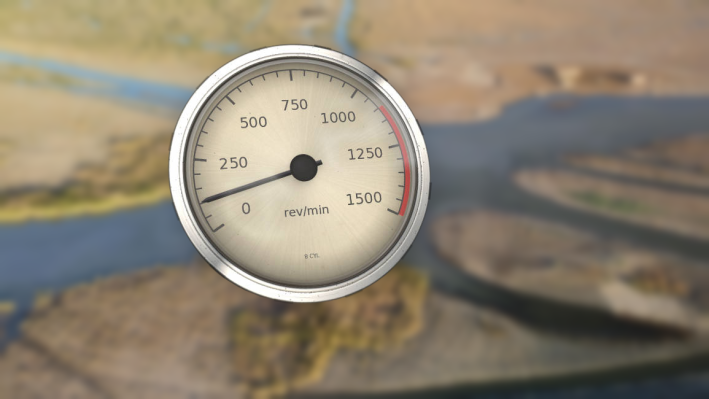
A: 100 rpm
